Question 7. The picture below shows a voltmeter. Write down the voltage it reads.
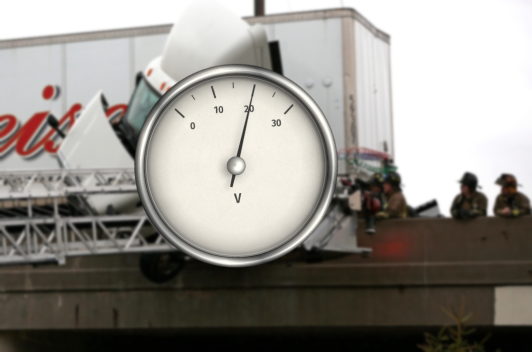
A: 20 V
